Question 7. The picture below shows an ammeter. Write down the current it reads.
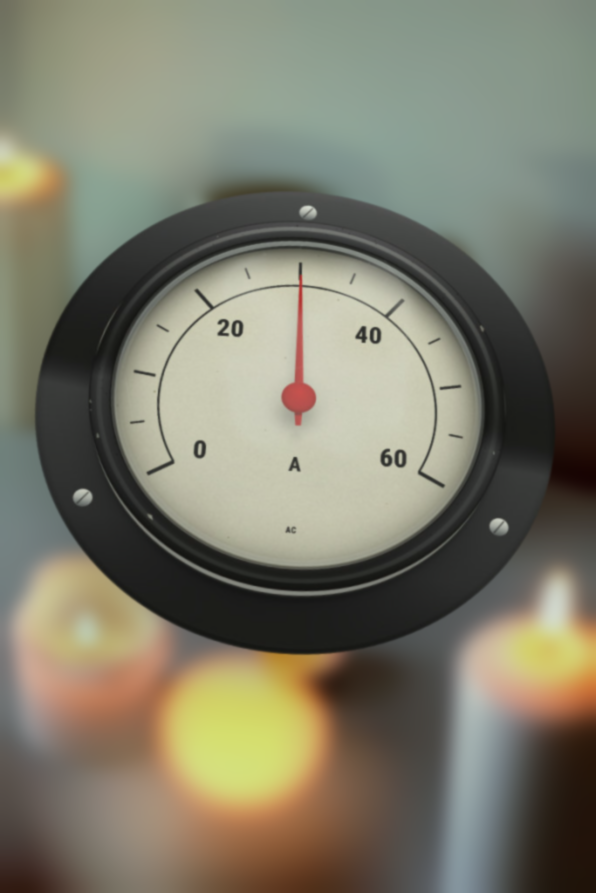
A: 30 A
